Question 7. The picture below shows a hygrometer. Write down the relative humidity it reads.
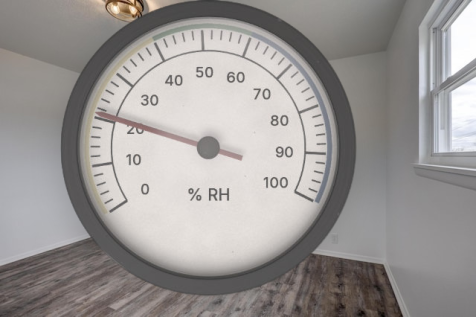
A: 21 %
